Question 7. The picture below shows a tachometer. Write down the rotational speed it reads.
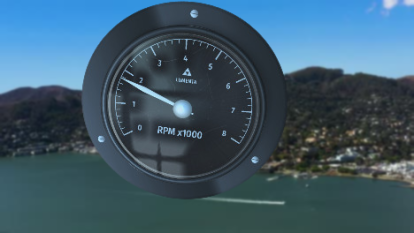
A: 1800 rpm
